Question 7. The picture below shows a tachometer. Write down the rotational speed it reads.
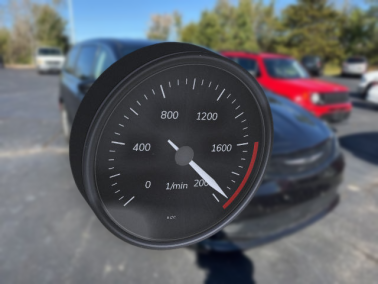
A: 1950 rpm
